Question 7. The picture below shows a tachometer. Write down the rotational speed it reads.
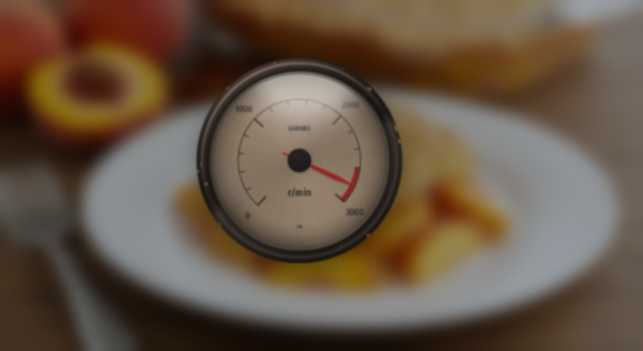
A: 2800 rpm
